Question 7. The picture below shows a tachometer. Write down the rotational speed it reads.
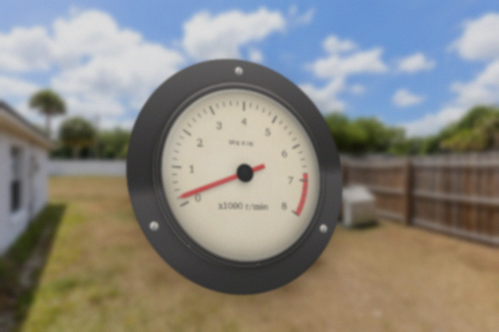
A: 200 rpm
